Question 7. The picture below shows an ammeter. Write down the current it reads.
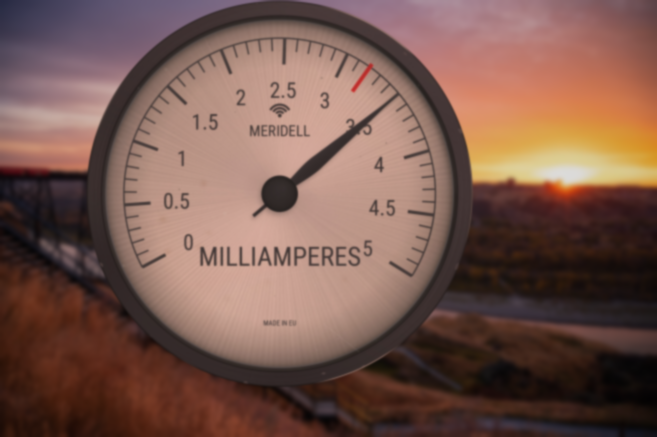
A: 3.5 mA
